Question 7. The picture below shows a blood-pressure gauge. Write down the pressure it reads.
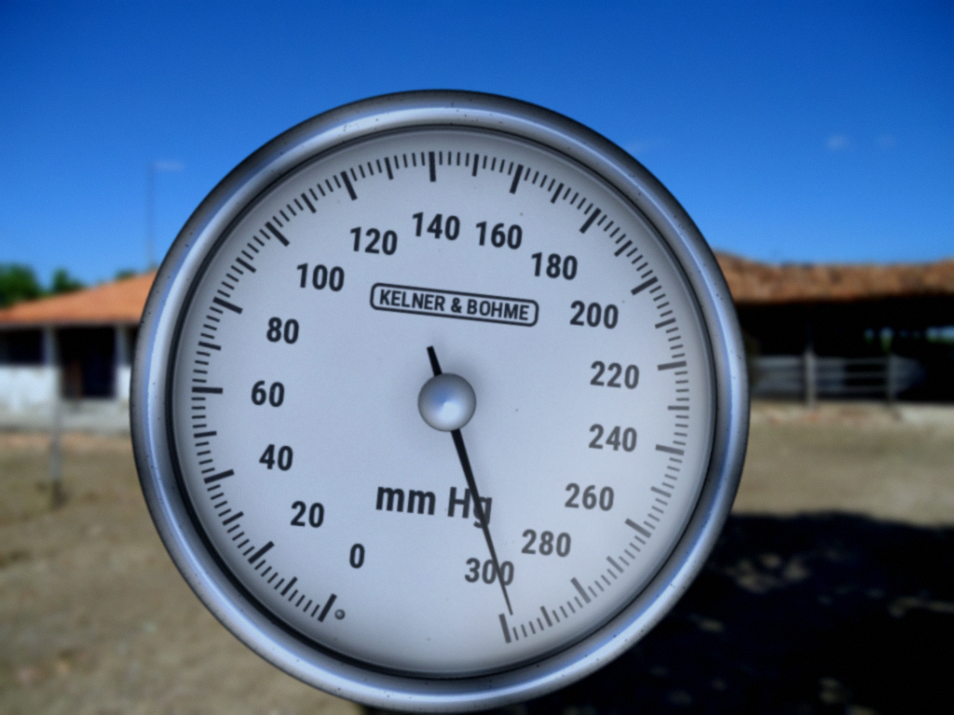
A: 298 mmHg
